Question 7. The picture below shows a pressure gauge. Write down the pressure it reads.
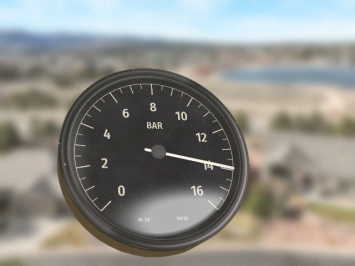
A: 14 bar
